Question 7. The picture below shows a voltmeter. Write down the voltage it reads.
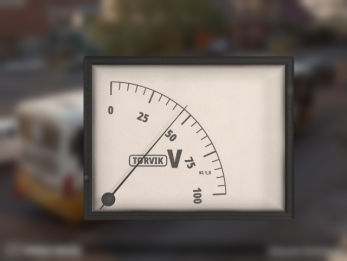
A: 45 V
